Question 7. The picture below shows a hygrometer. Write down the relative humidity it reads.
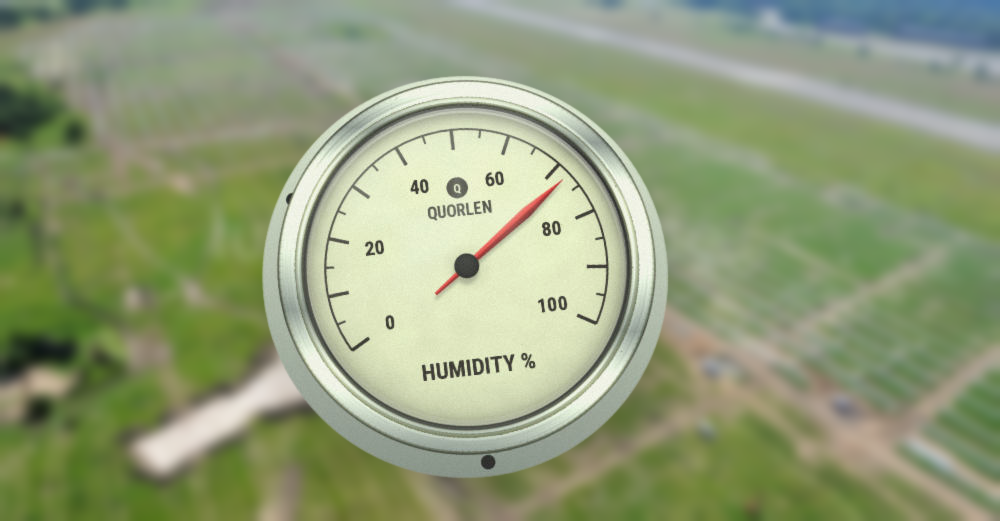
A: 72.5 %
